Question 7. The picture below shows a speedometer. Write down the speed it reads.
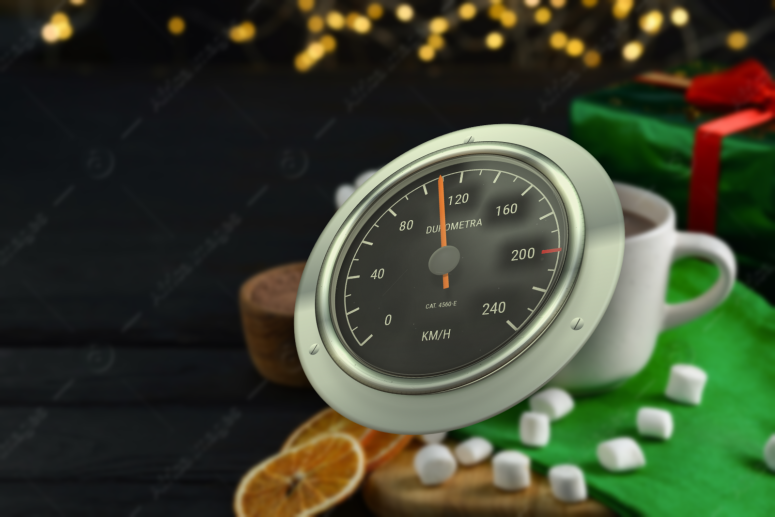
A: 110 km/h
